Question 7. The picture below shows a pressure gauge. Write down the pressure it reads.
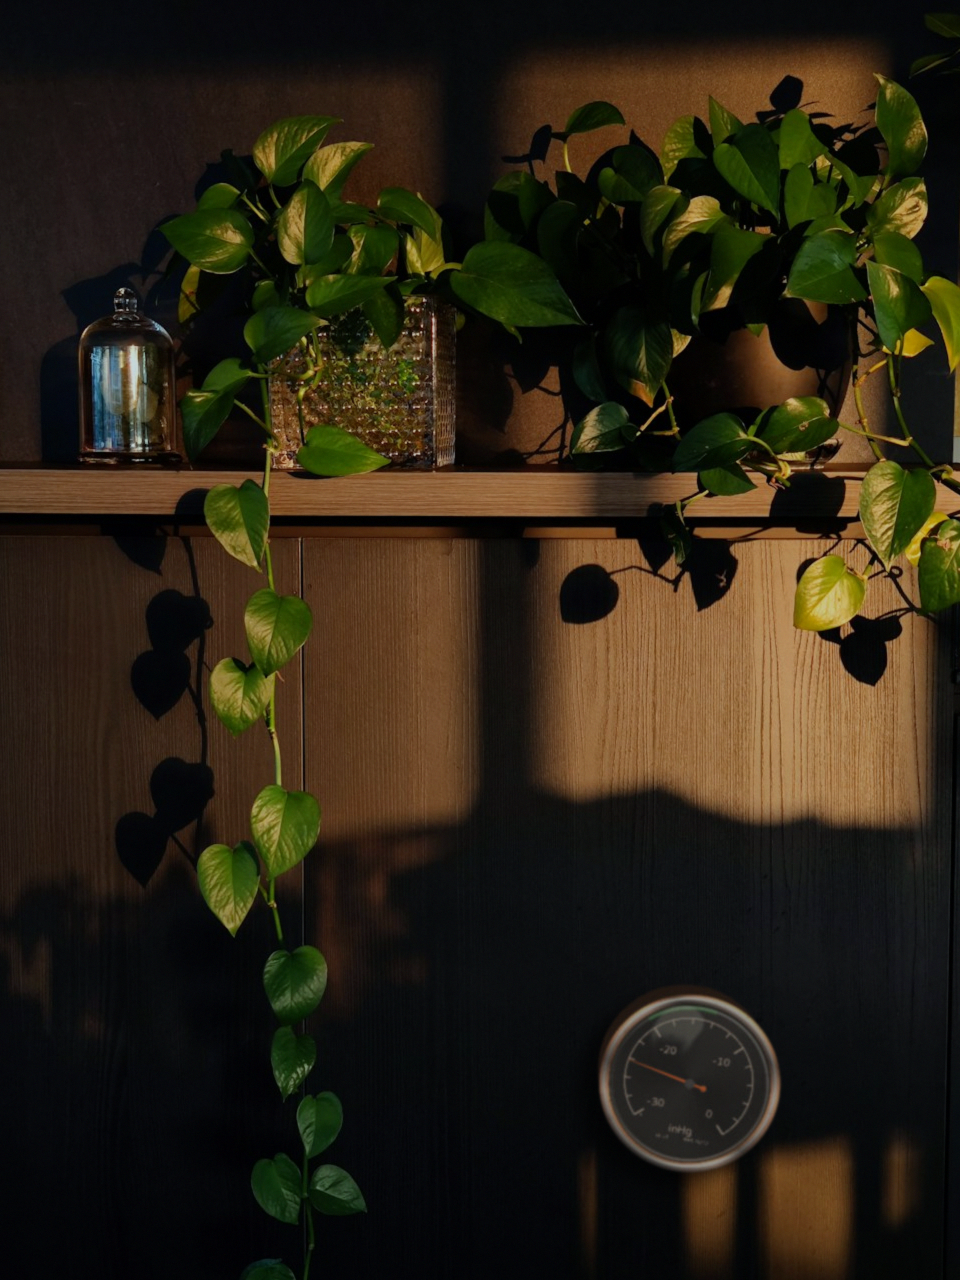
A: -24 inHg
